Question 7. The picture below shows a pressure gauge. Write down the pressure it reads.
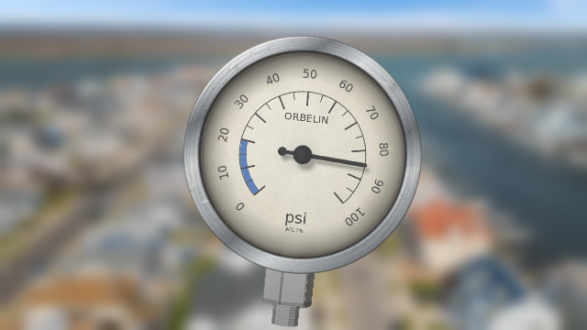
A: 85 psi
